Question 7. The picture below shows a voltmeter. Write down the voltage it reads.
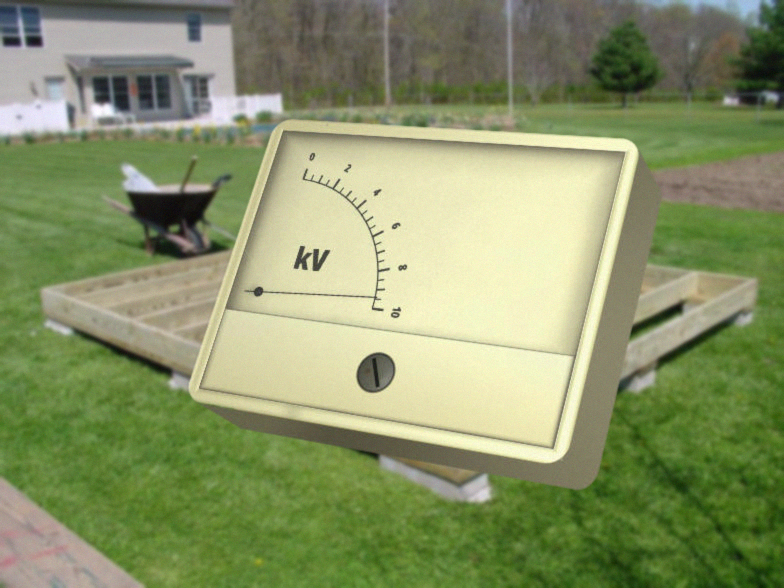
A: 9.5 kV
